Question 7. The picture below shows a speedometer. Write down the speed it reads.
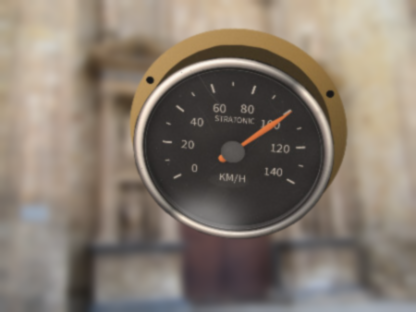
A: 100 km/h
